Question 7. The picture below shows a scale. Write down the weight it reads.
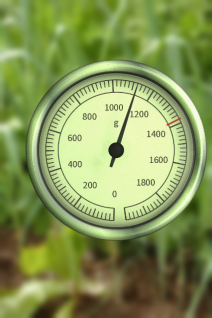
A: 1120 g
